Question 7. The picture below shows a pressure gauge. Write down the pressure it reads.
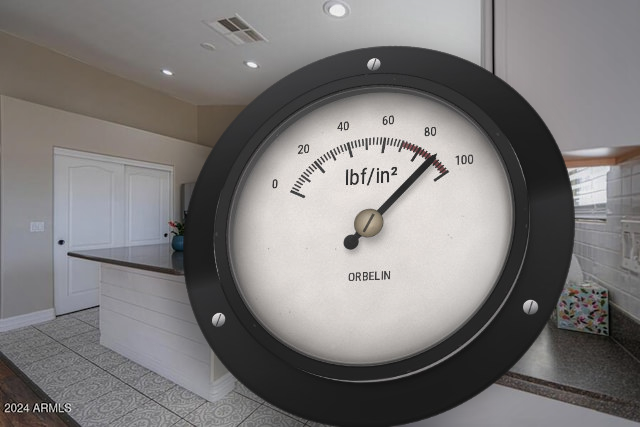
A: 90 psi
